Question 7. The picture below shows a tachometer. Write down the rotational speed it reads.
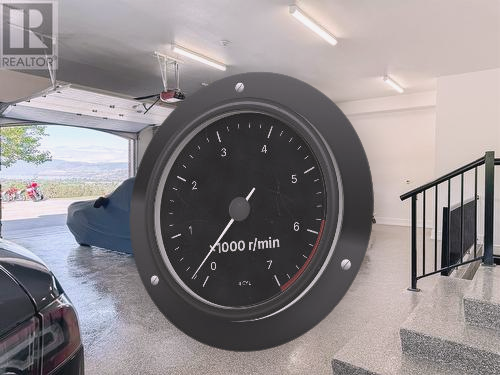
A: 200 rpm
